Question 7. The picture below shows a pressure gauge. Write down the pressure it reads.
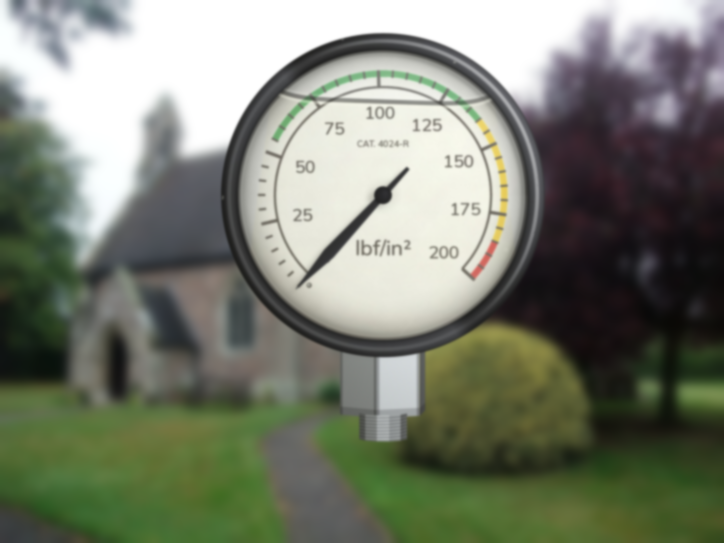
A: 0 psi
